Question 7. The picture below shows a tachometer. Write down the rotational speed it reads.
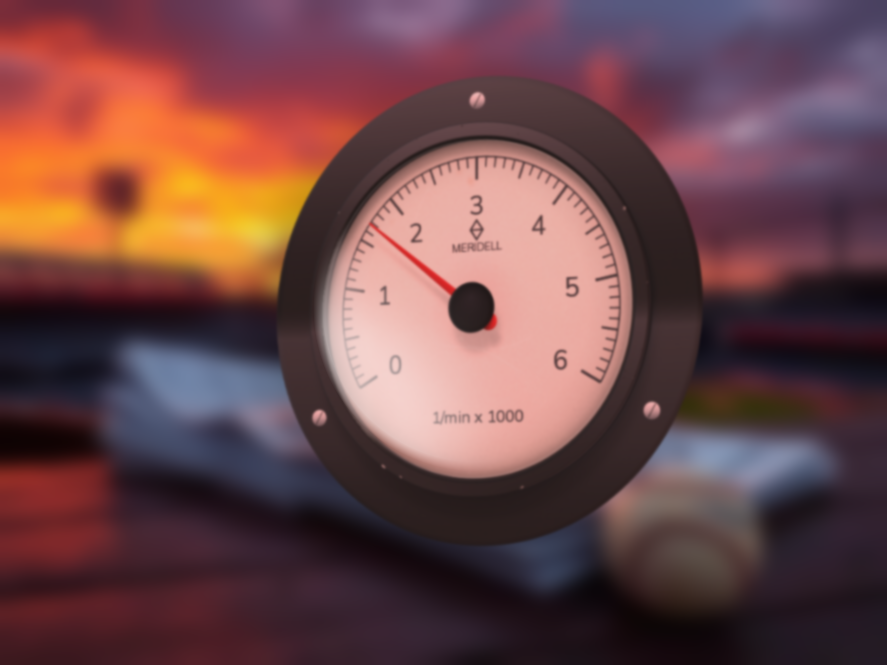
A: 1700 rpm
